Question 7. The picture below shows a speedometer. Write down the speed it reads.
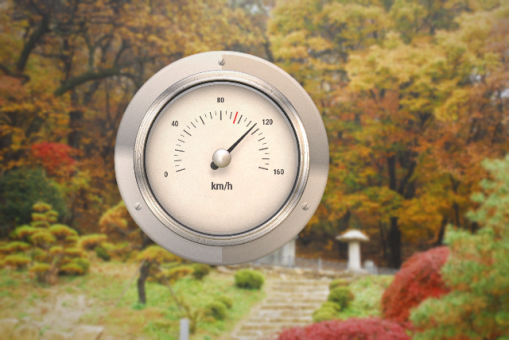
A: 115 km/h
